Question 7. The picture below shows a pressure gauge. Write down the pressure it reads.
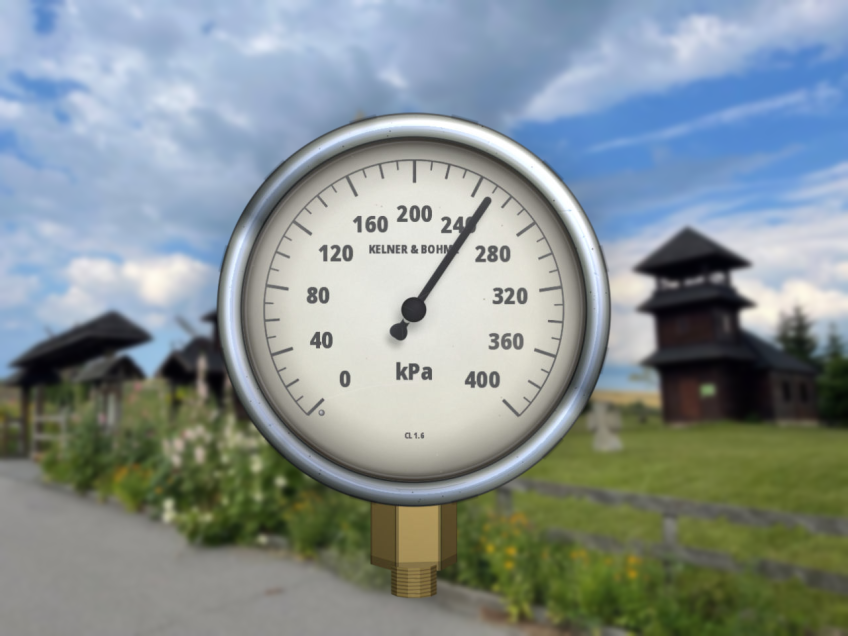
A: 250 kPa
